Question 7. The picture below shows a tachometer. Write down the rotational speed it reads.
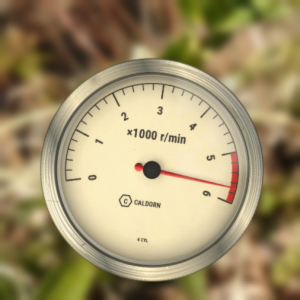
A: 5700 rpm
